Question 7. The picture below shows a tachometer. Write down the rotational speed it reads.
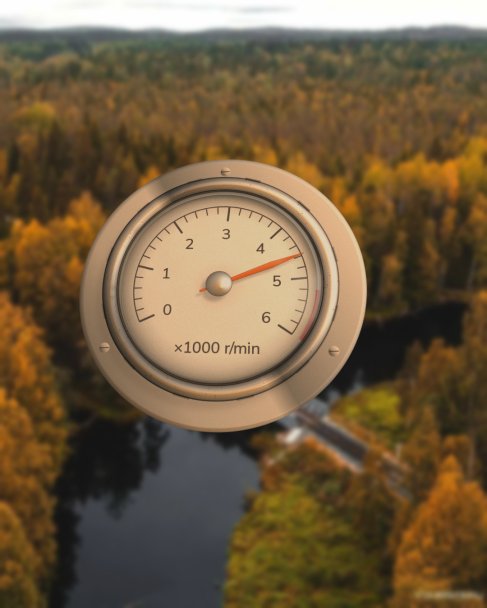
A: 4600 rpm
